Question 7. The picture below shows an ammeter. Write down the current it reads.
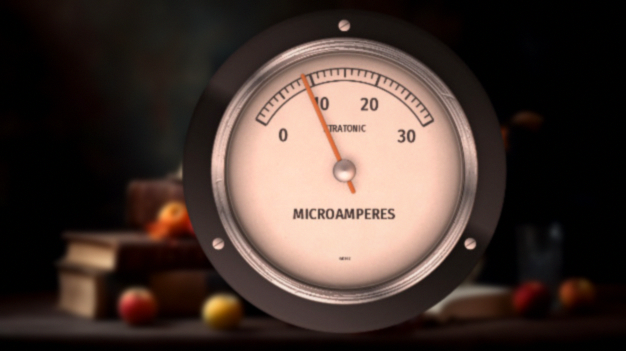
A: 9 µA
